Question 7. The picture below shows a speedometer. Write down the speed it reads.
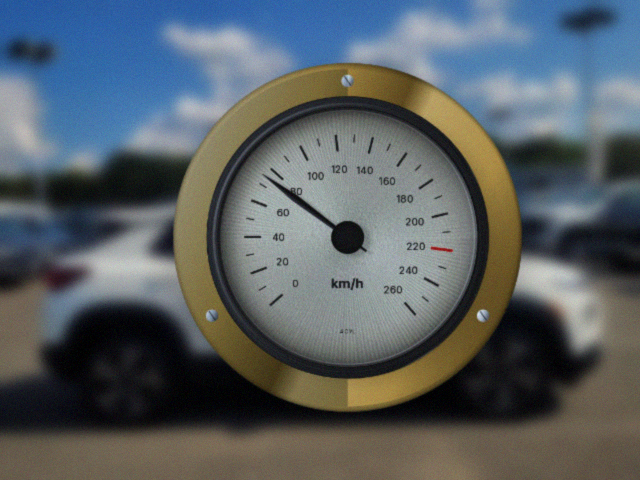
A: 75 km/h
